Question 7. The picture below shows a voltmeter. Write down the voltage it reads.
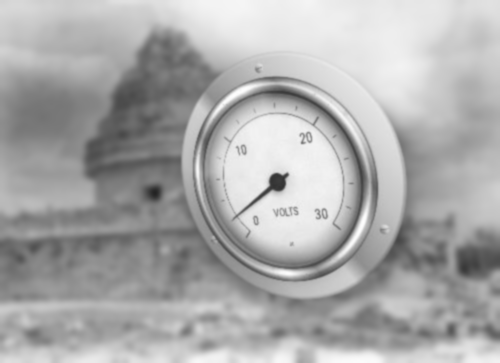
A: 2 V
